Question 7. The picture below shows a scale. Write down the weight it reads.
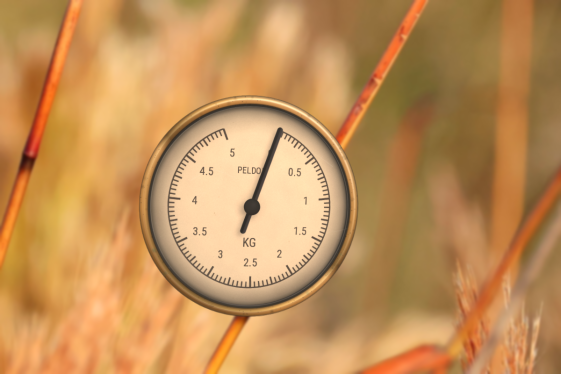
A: 0 kg
